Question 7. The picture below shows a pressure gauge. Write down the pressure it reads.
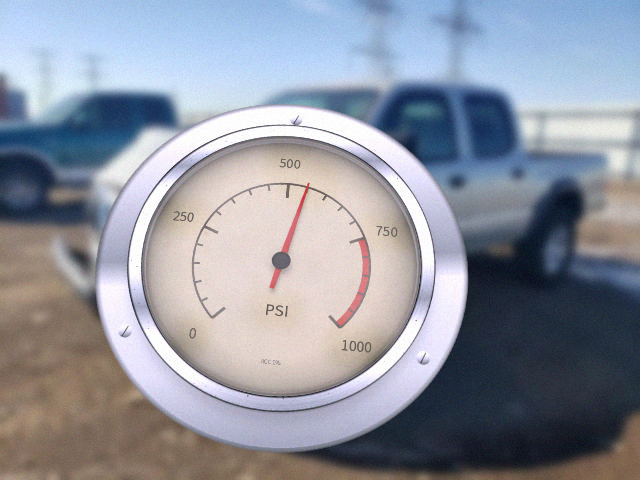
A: 550 psi
